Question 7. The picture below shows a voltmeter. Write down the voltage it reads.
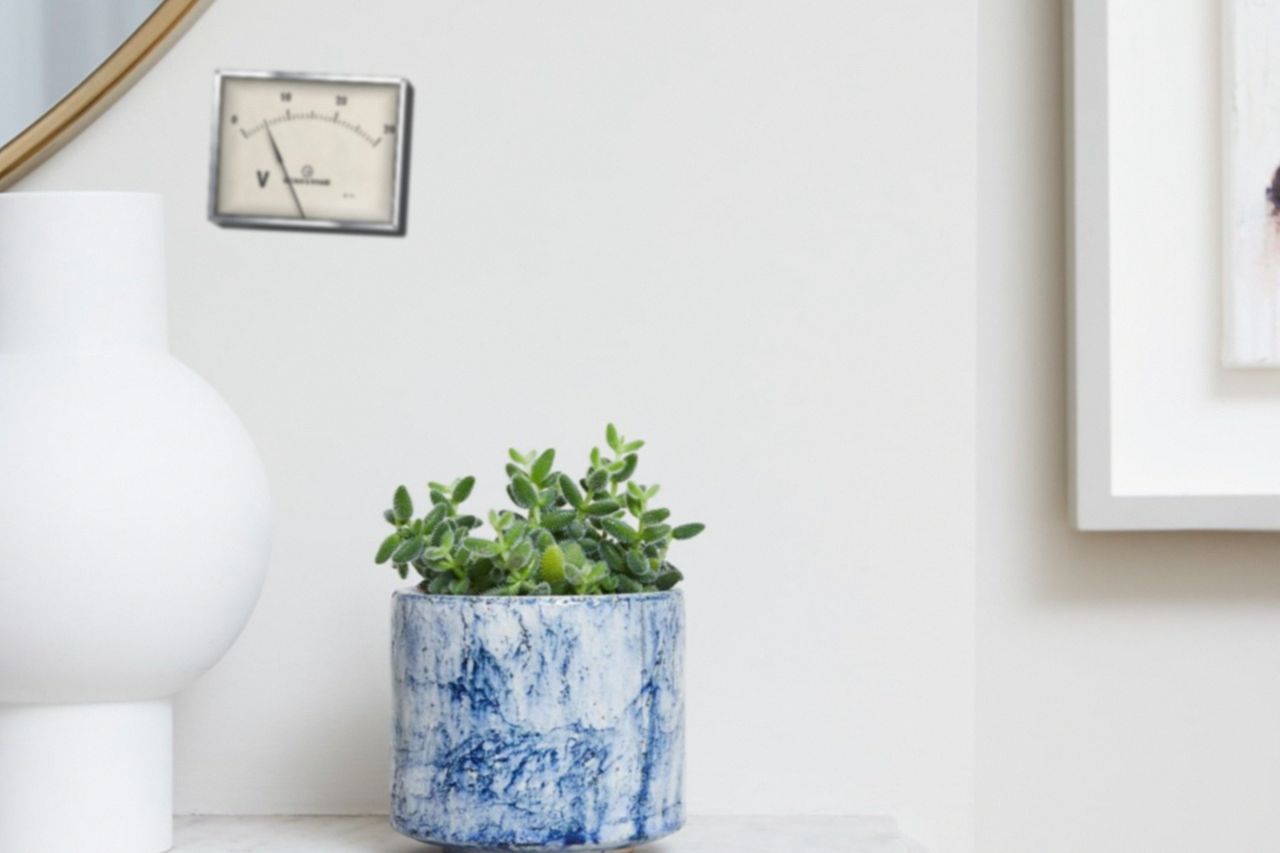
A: 5 V
